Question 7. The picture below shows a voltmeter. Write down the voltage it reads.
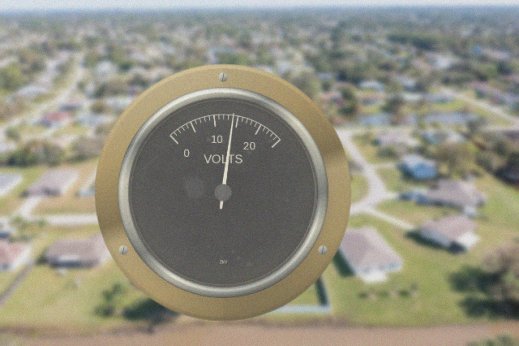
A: 14 V
